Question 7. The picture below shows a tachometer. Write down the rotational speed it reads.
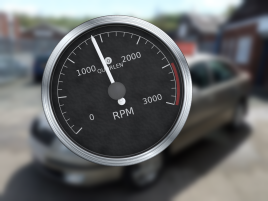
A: 1400 rpm
